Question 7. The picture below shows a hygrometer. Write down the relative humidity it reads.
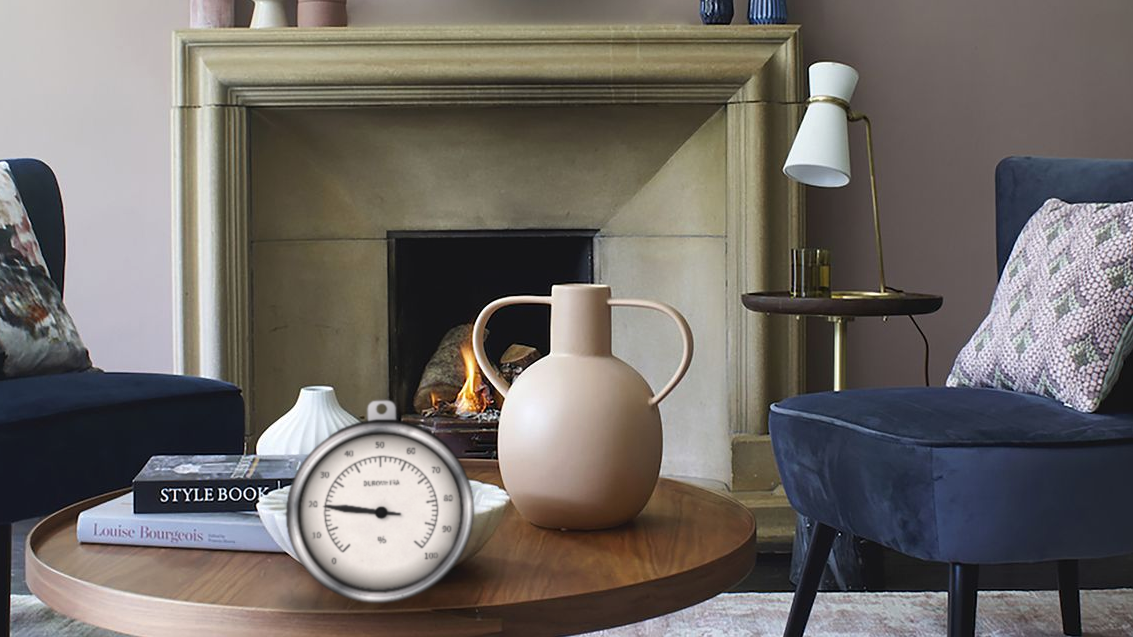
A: 20 %
